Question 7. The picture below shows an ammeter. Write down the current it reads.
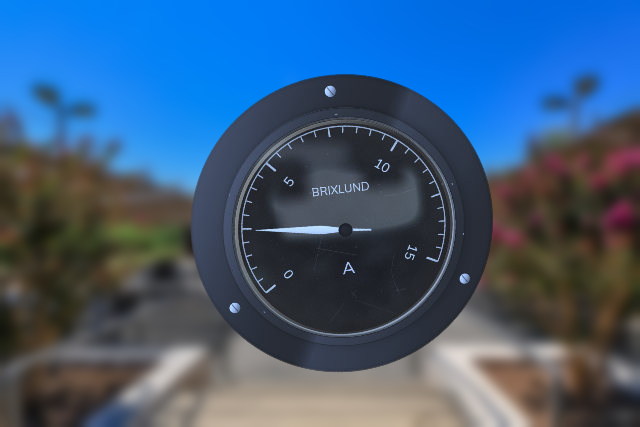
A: 2.5 A
